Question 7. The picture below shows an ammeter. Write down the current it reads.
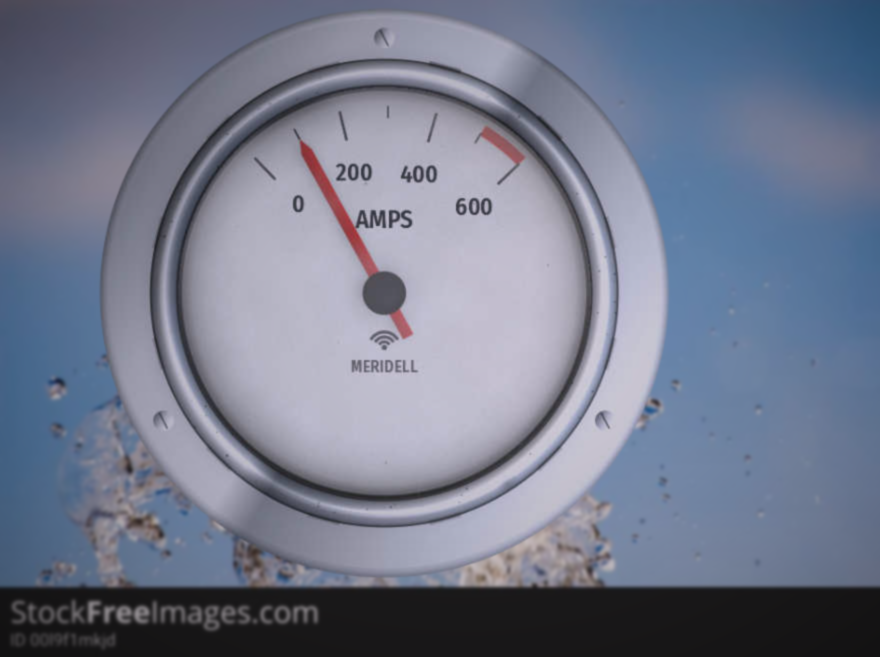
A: 100 A
